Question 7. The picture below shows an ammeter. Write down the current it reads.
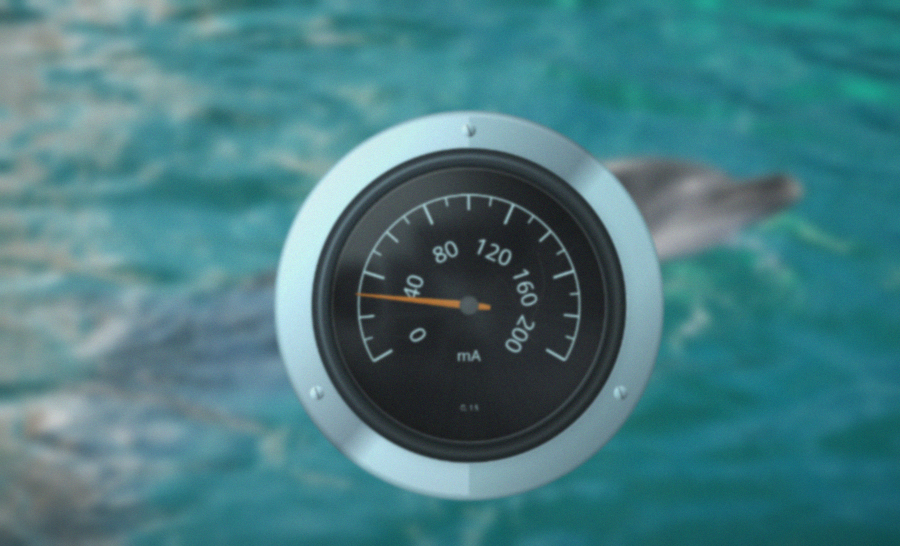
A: 30 mA
